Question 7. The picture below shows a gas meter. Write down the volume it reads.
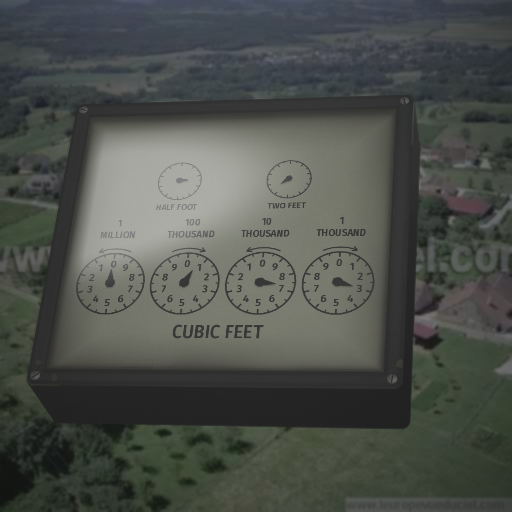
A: 7300 ft³
